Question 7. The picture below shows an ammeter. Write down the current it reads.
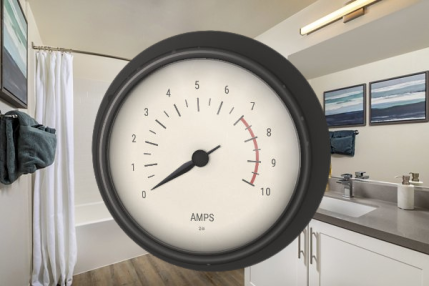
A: 0 A
